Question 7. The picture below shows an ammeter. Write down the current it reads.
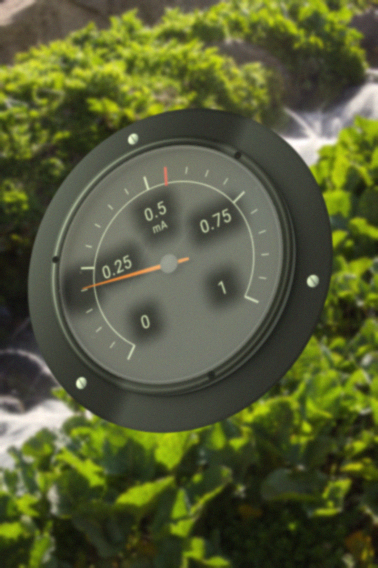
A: 0.2 mA
